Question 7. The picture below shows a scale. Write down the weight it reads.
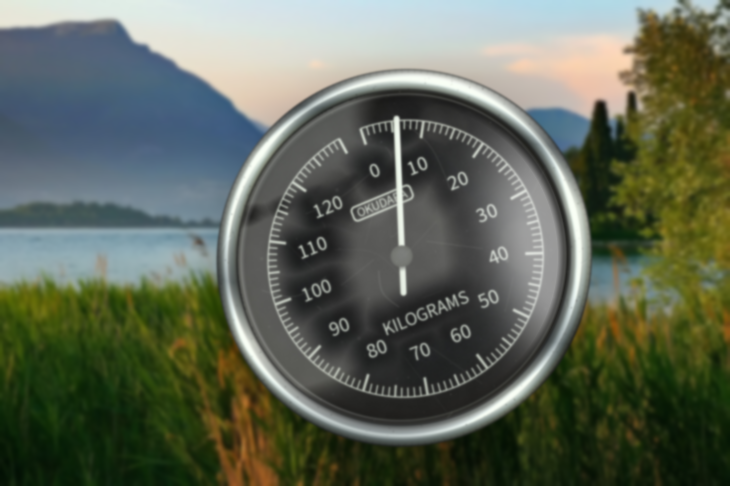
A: 6 kg
